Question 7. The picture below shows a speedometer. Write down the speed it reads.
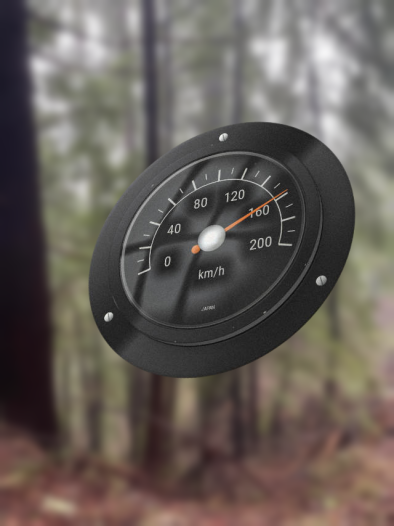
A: 160 km/h
